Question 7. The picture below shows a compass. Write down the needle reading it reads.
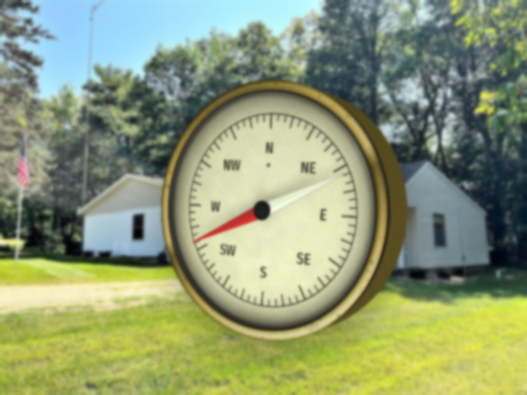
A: 245 °
